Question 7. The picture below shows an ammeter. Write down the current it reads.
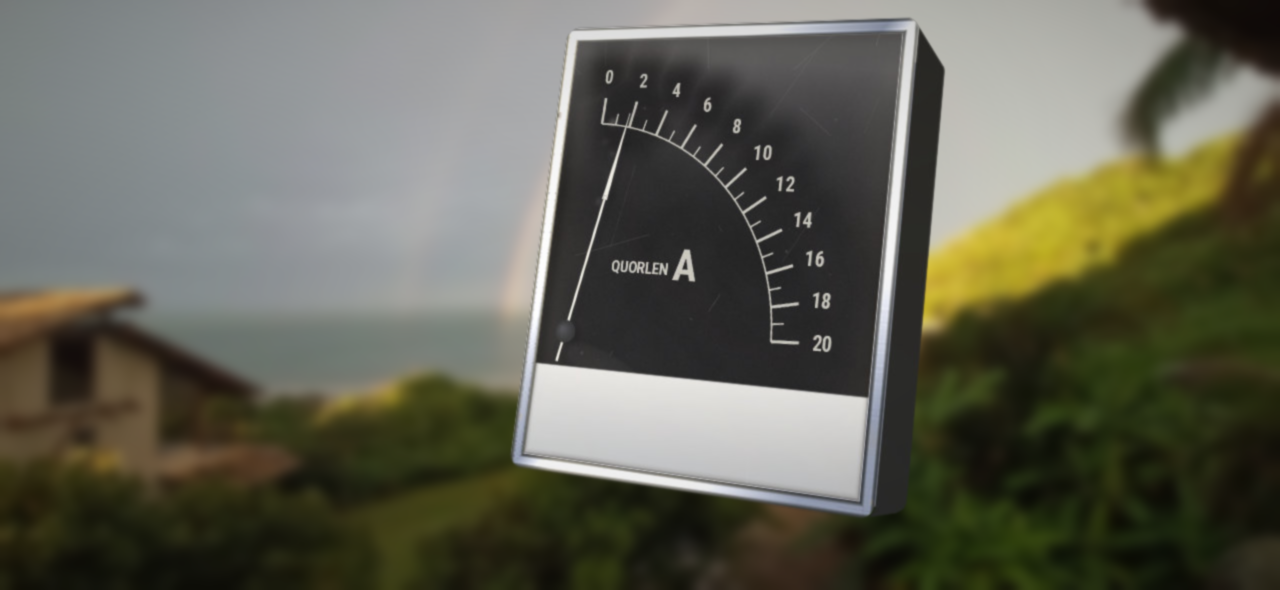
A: 2 A
